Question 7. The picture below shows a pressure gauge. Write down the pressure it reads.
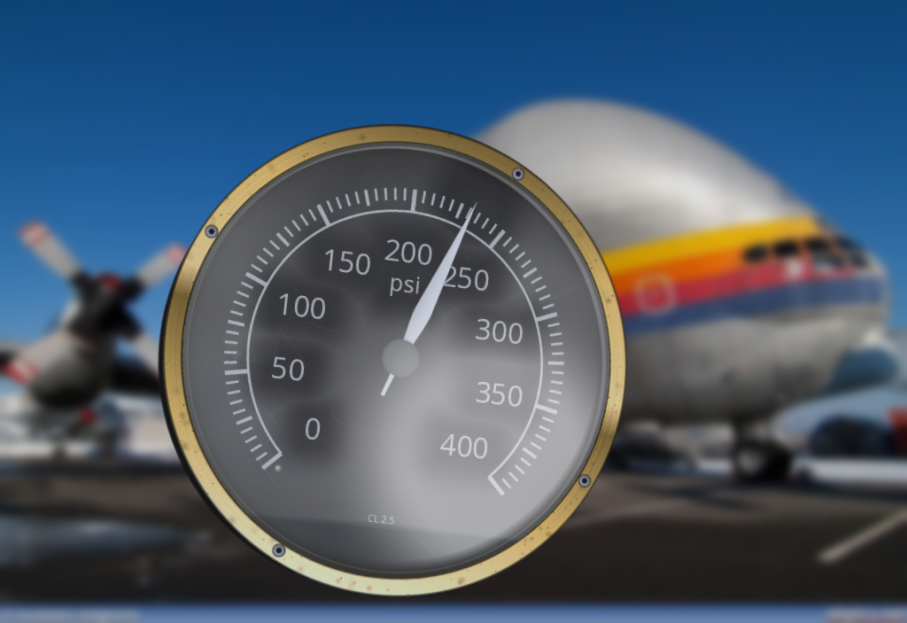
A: 230 psi
